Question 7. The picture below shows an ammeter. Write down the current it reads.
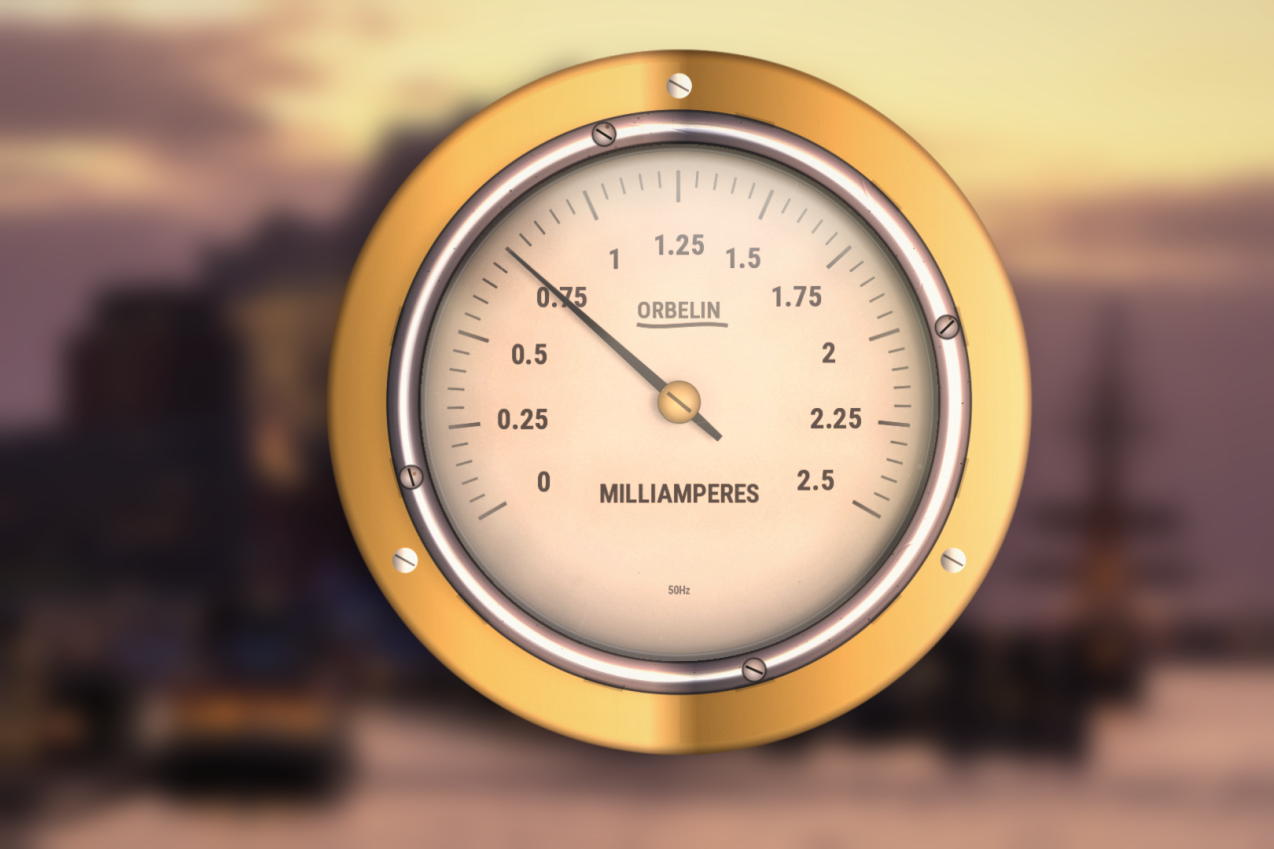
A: 0.75 mA
